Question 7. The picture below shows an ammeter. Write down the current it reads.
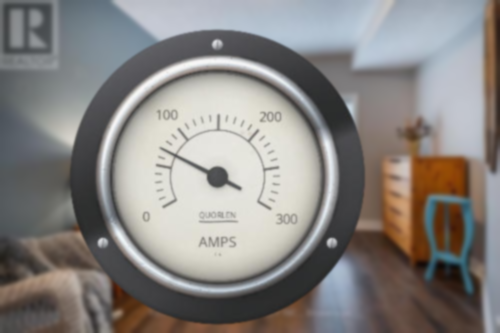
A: 70 A
